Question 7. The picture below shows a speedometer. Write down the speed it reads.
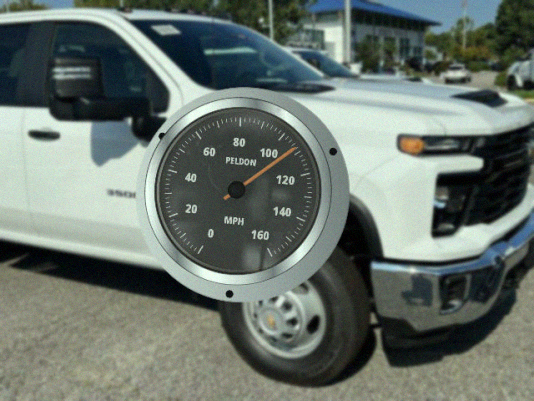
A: 108 mph
